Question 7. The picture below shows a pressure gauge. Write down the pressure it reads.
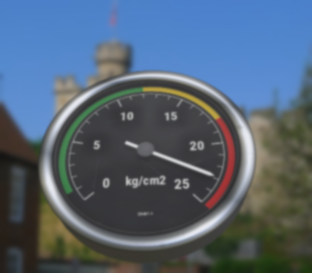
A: 23 kg/cm²
